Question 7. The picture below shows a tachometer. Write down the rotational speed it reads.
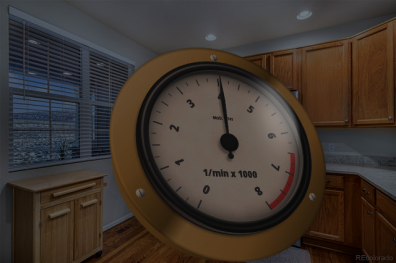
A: 4000 rpm
